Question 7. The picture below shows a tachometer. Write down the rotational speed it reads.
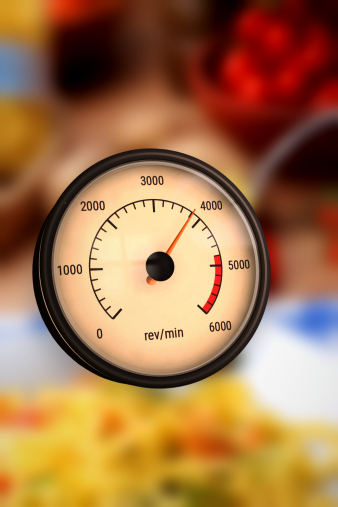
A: 3800 rpm
